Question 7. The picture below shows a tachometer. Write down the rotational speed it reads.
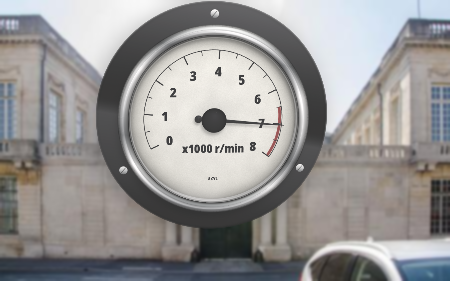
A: 7000 rpm
